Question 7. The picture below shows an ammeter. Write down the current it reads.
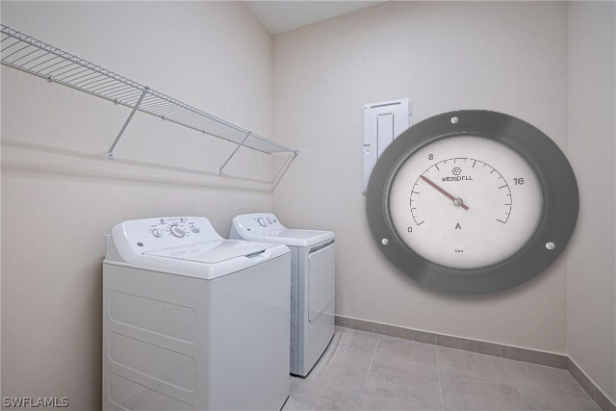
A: 6 A
